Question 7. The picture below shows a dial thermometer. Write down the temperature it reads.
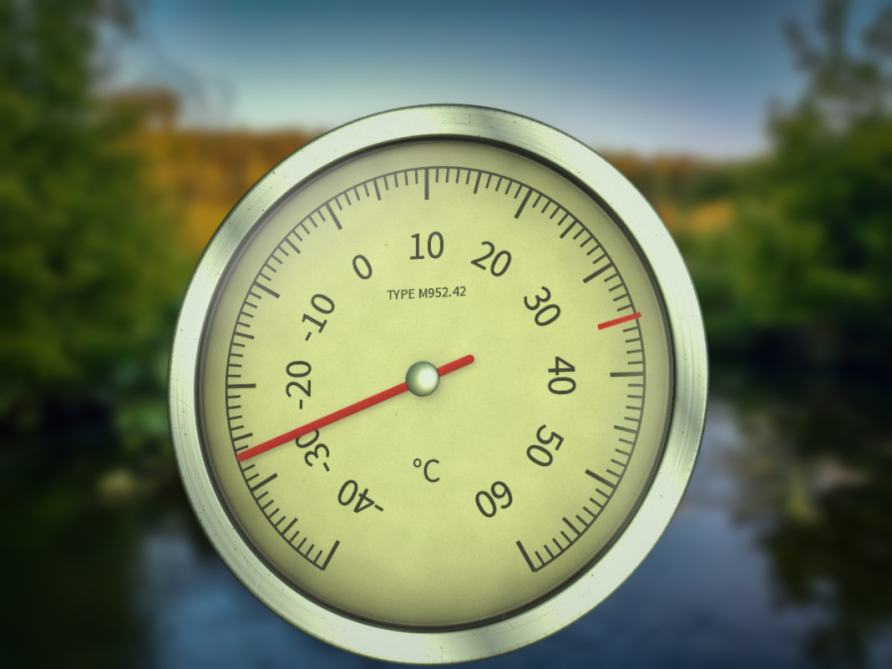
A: -27 °C
